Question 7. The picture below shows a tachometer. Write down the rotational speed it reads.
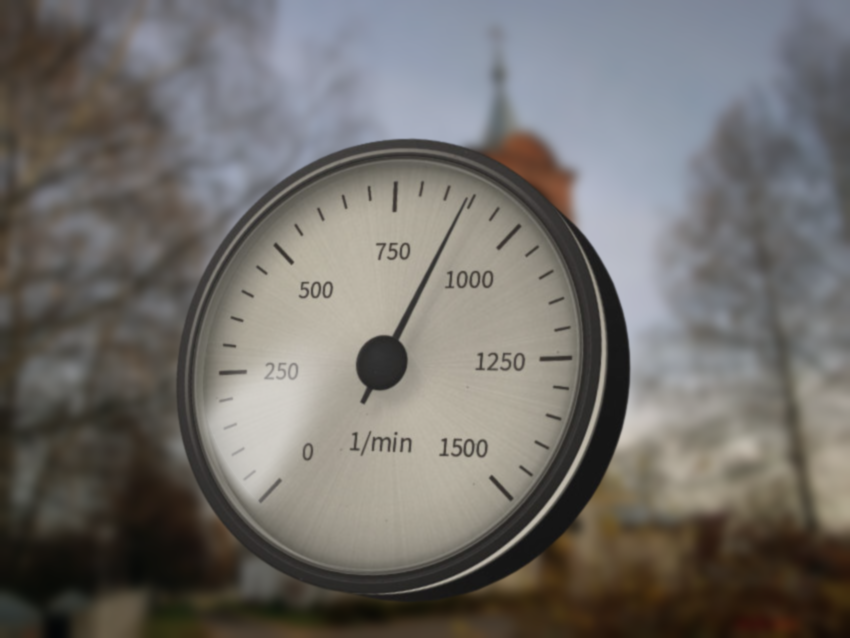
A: 900 rpm
